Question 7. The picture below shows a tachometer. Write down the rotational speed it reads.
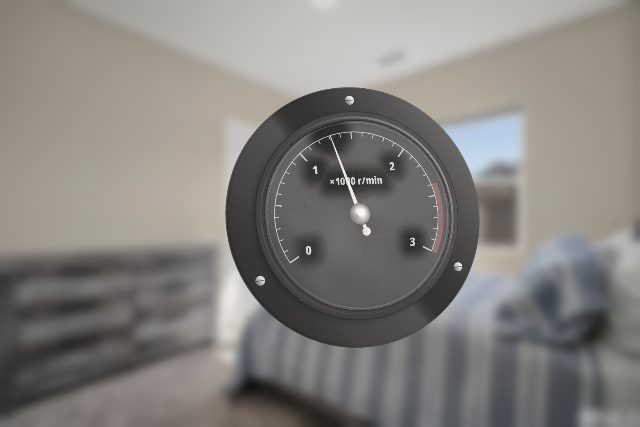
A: 1300 rpm
